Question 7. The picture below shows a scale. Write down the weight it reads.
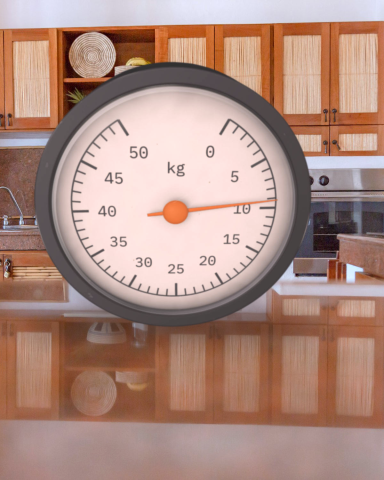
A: 9 kg
